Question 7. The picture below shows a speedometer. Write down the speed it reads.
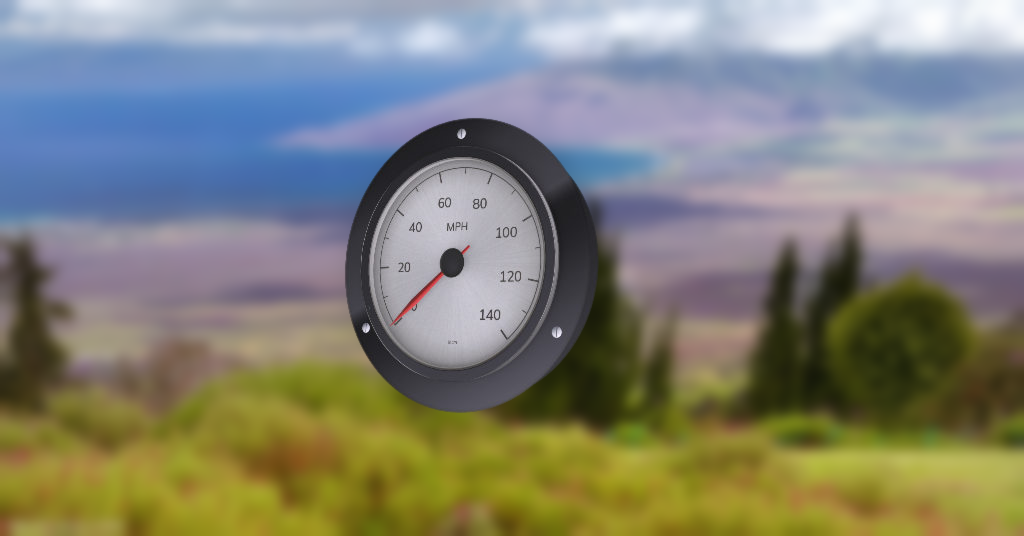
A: 0 mph
